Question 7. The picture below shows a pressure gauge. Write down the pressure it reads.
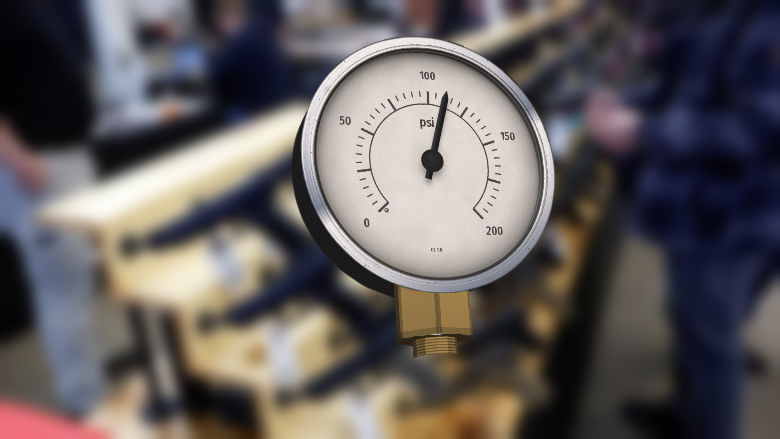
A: 110 psi
